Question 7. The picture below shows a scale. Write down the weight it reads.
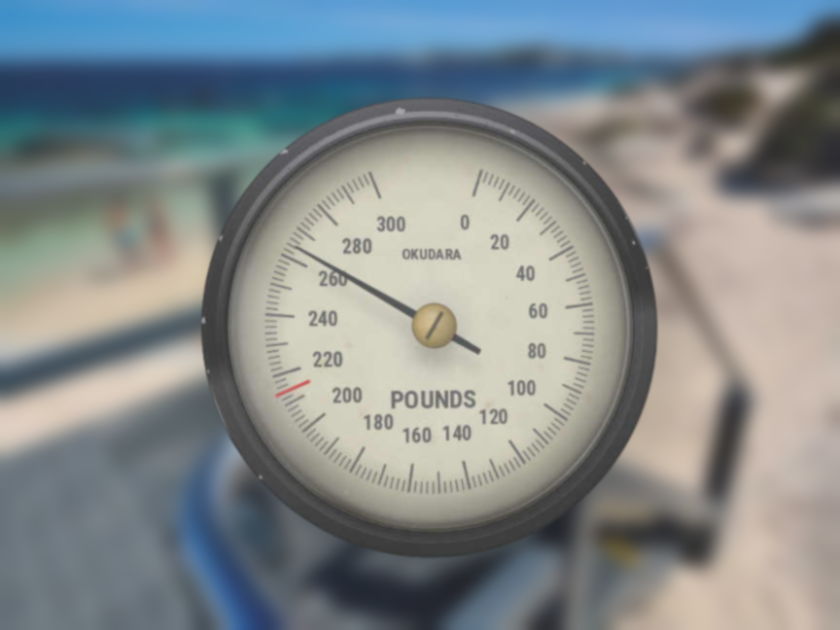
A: 264 lb
